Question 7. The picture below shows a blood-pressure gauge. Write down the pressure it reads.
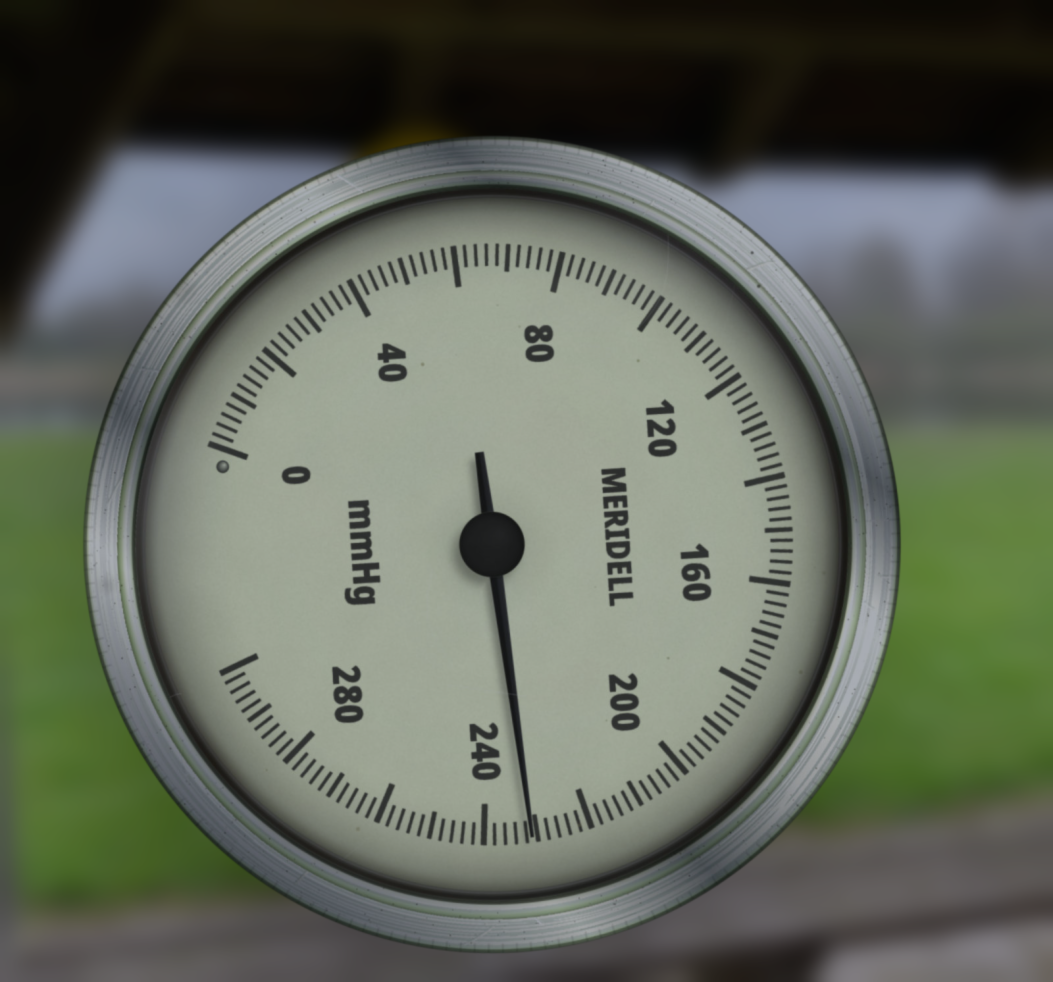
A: 231 mmHg
